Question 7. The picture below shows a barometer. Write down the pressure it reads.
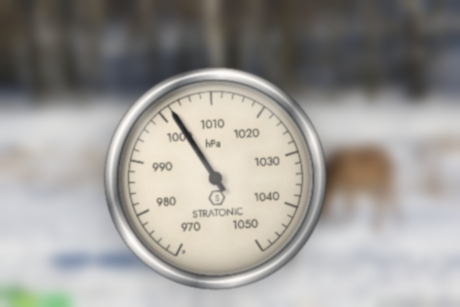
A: 1002 hPa
